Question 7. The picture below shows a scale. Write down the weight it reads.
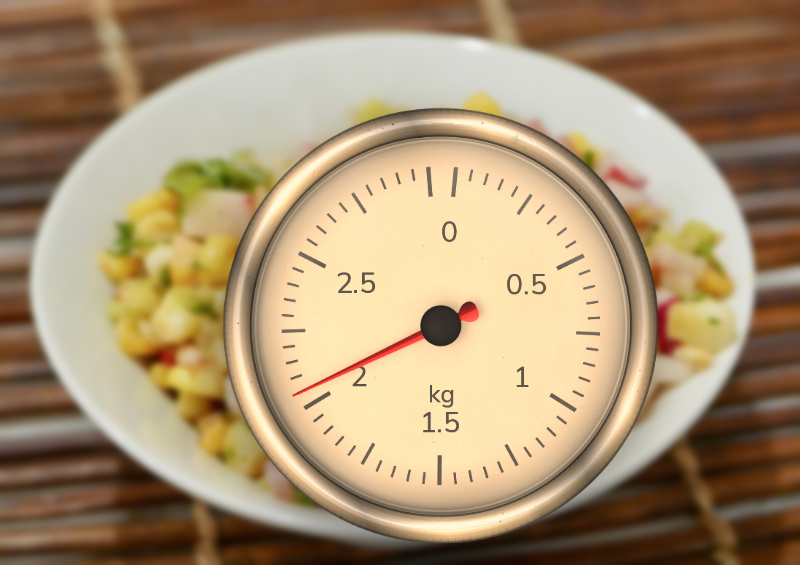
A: 2.05 kg
